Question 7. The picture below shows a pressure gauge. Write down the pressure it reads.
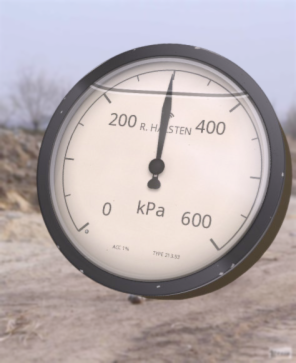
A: 300 kPa
